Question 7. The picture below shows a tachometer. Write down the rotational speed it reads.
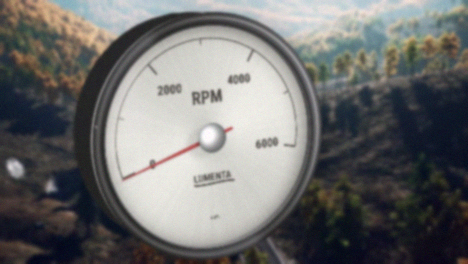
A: 0 rpm
